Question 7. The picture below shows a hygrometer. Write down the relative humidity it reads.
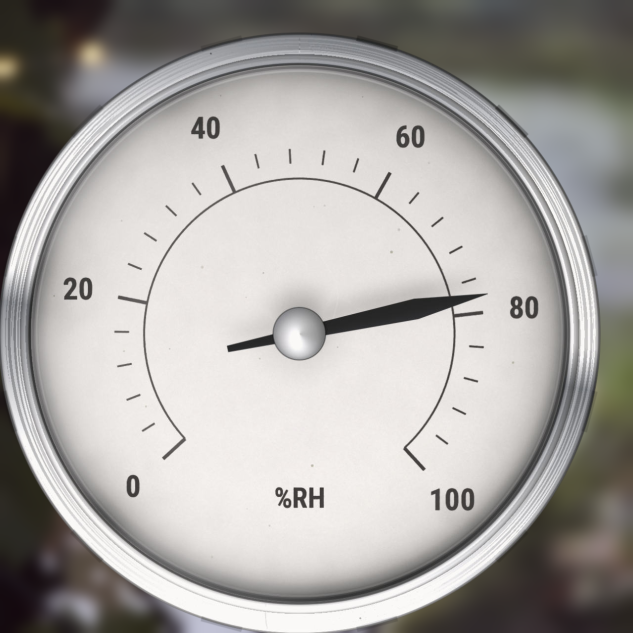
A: 78 %
